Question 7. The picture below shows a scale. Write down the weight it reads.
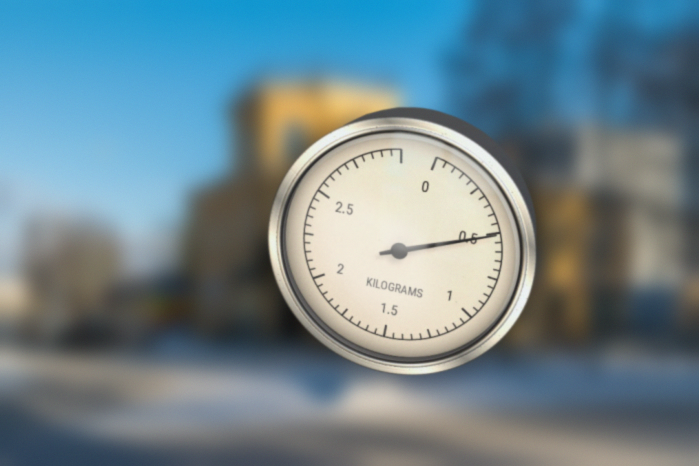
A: 0.5 kg
